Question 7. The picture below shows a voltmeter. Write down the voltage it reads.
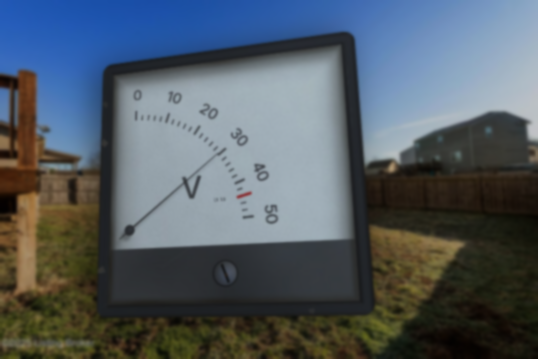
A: 30 V
